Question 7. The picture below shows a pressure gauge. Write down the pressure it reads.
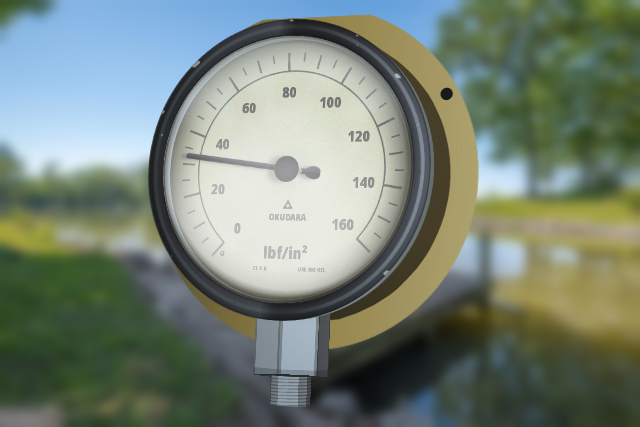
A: 32.5 psi
